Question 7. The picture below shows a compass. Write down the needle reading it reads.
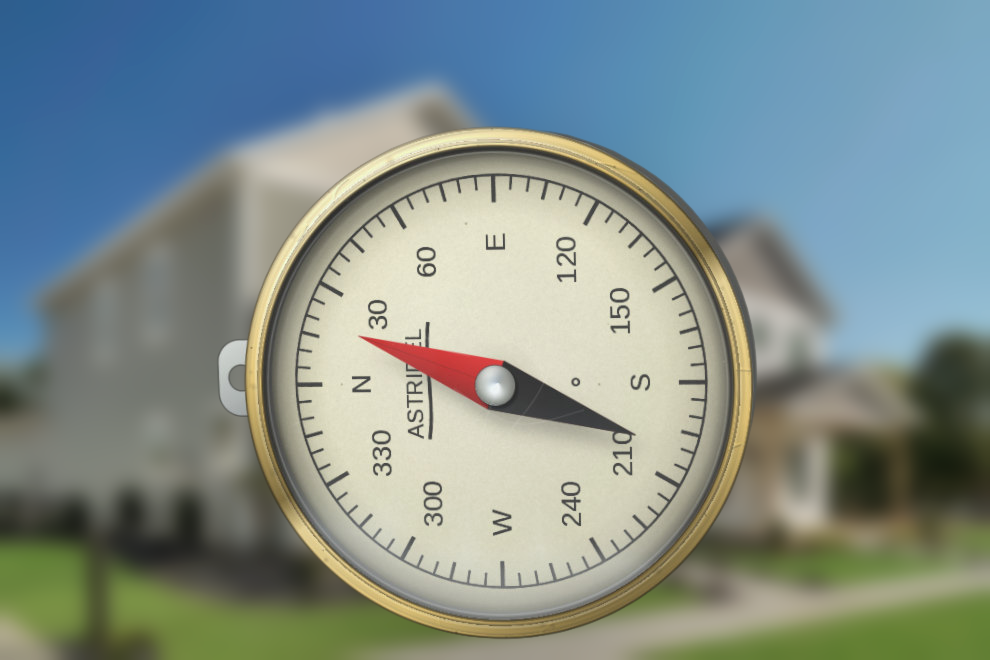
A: 20 °
